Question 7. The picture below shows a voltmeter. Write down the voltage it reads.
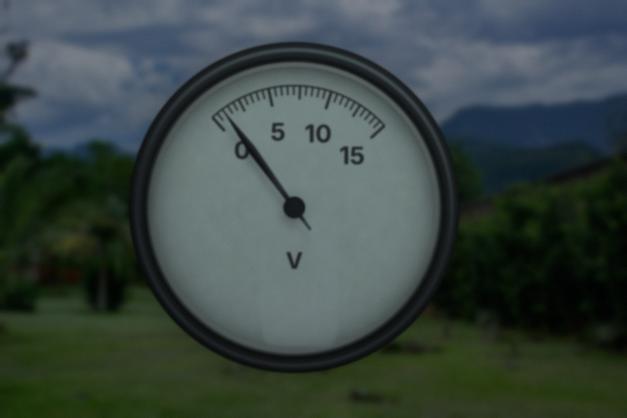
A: 1 V
